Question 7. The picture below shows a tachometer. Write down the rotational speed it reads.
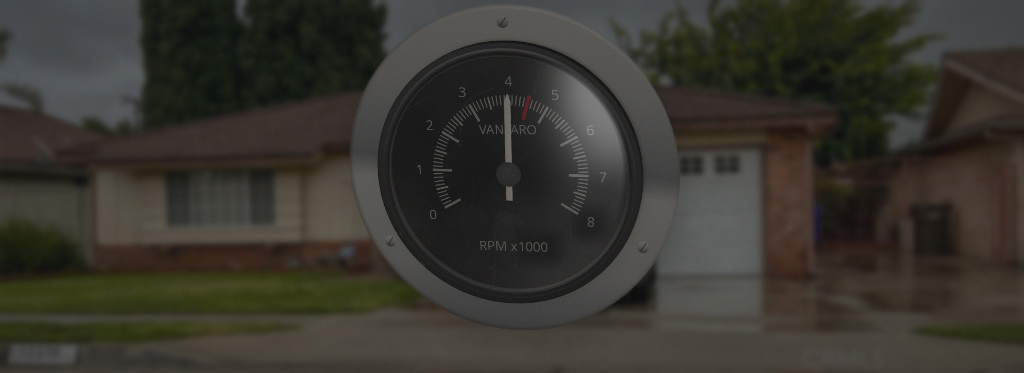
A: 4000 rpm
